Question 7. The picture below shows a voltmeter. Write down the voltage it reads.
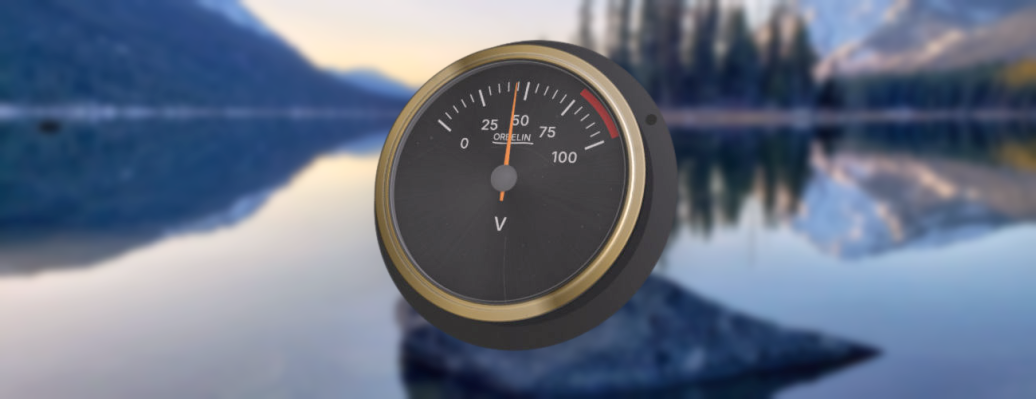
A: 45 V
